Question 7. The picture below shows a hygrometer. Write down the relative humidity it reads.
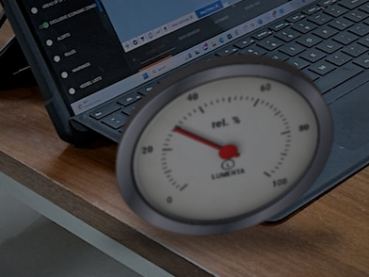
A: 30 %
